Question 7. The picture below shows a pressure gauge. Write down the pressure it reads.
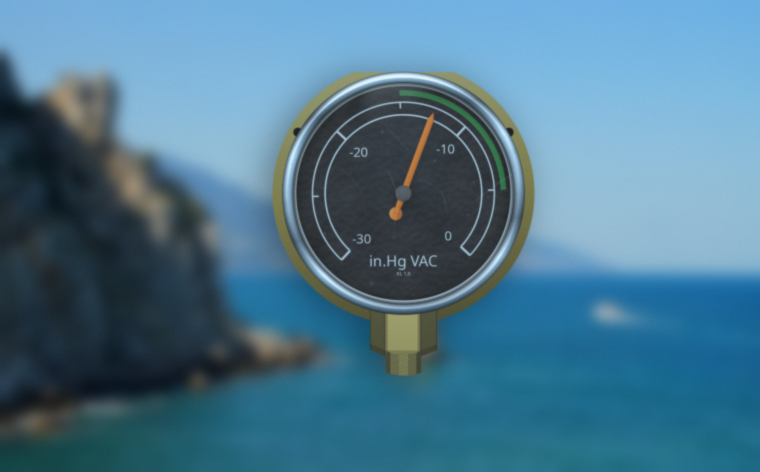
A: -12.5 inHg
